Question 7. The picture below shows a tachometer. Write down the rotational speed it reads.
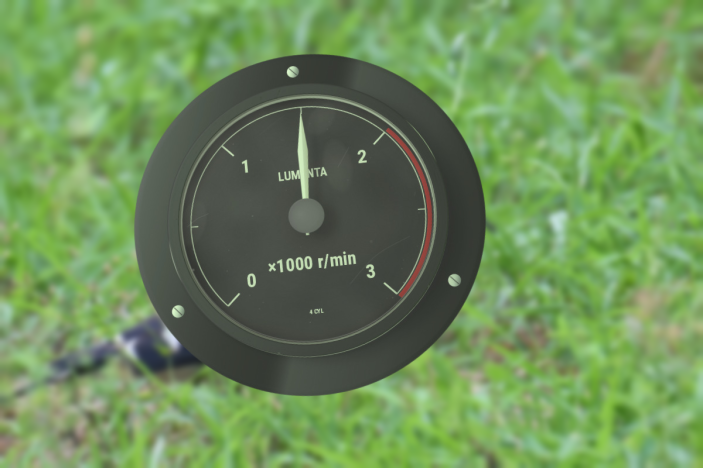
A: 1500 rpm
